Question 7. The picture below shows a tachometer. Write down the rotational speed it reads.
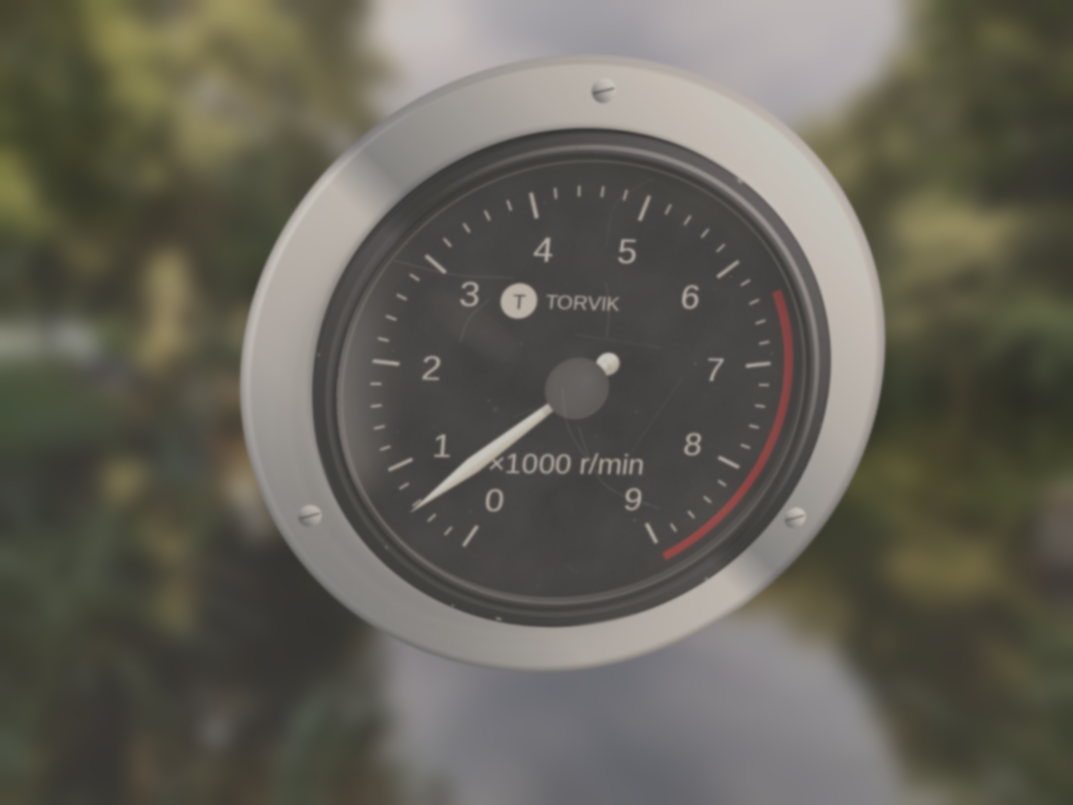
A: 600 rpm
